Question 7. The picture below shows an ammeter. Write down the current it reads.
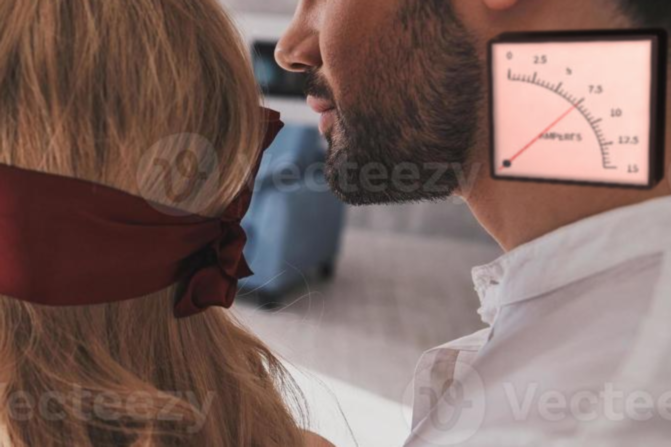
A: 7.5 A
